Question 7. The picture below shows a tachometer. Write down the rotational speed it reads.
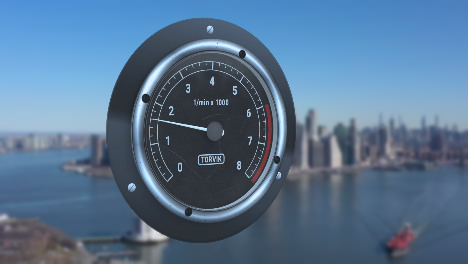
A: 1600 rpm
